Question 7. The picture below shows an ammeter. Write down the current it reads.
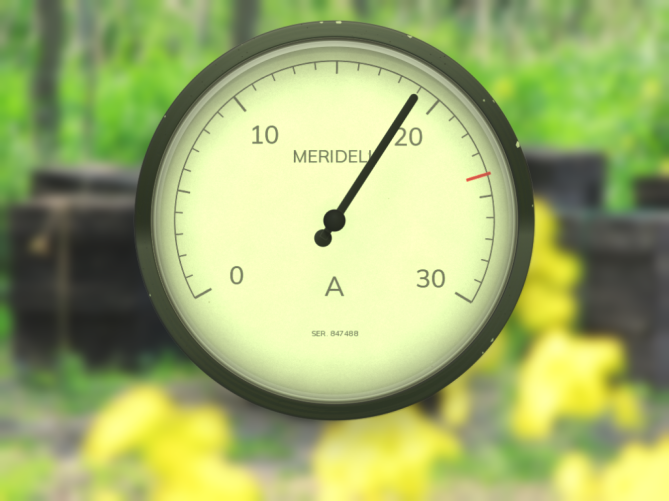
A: 19 A
